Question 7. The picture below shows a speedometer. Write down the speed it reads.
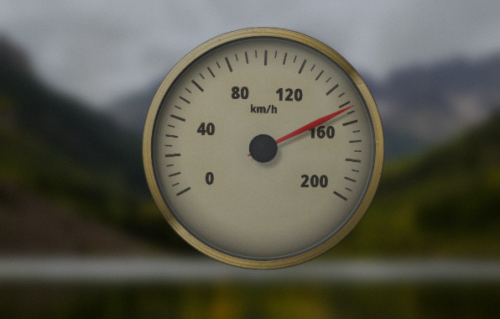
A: 152.5 km/h
